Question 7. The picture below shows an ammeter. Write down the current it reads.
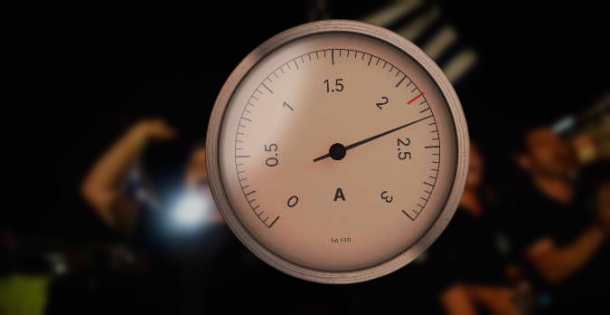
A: 2.3 A
